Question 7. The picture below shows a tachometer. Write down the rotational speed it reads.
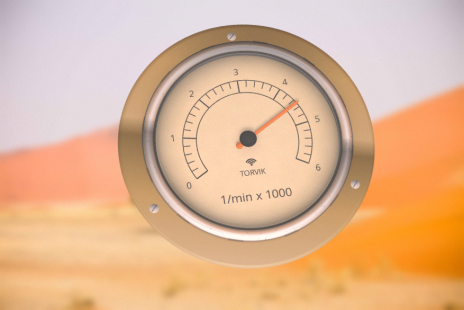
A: 4500 rpm
